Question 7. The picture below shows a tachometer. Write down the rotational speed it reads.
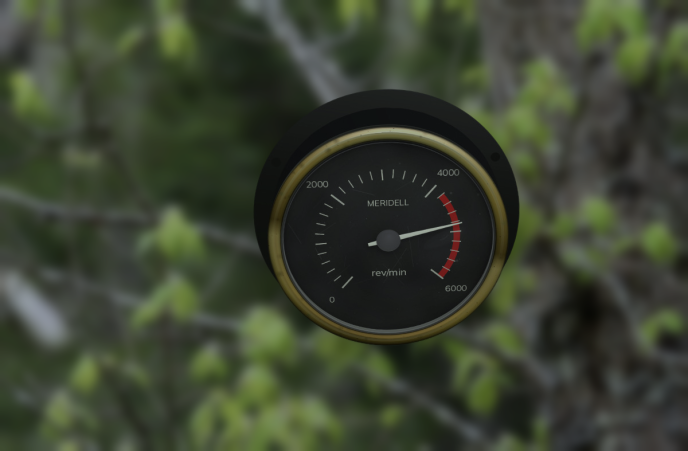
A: 4800 rpm
